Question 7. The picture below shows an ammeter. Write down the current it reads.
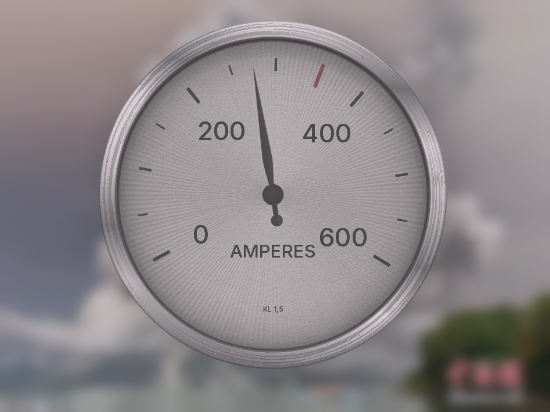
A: 275 A
